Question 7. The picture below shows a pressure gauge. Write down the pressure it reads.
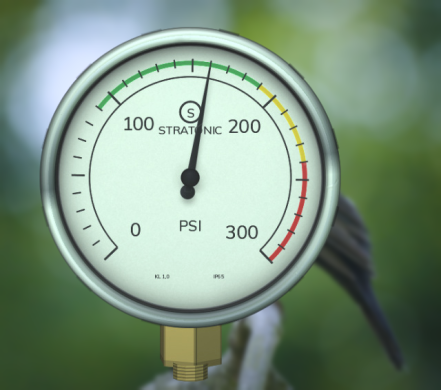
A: 160 psi
